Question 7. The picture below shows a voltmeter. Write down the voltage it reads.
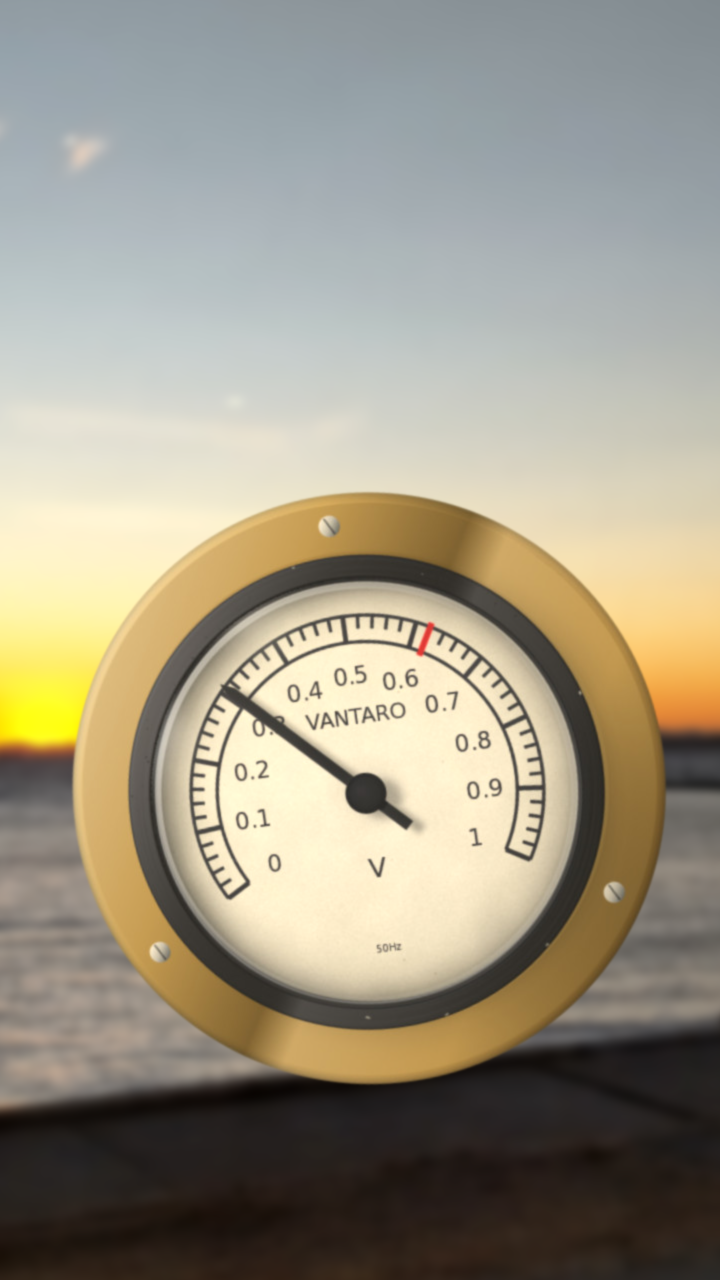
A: 0.31 V
